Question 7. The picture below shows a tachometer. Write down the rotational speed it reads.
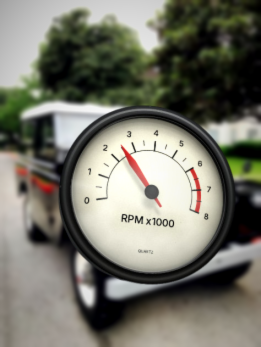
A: 2500 rpm
